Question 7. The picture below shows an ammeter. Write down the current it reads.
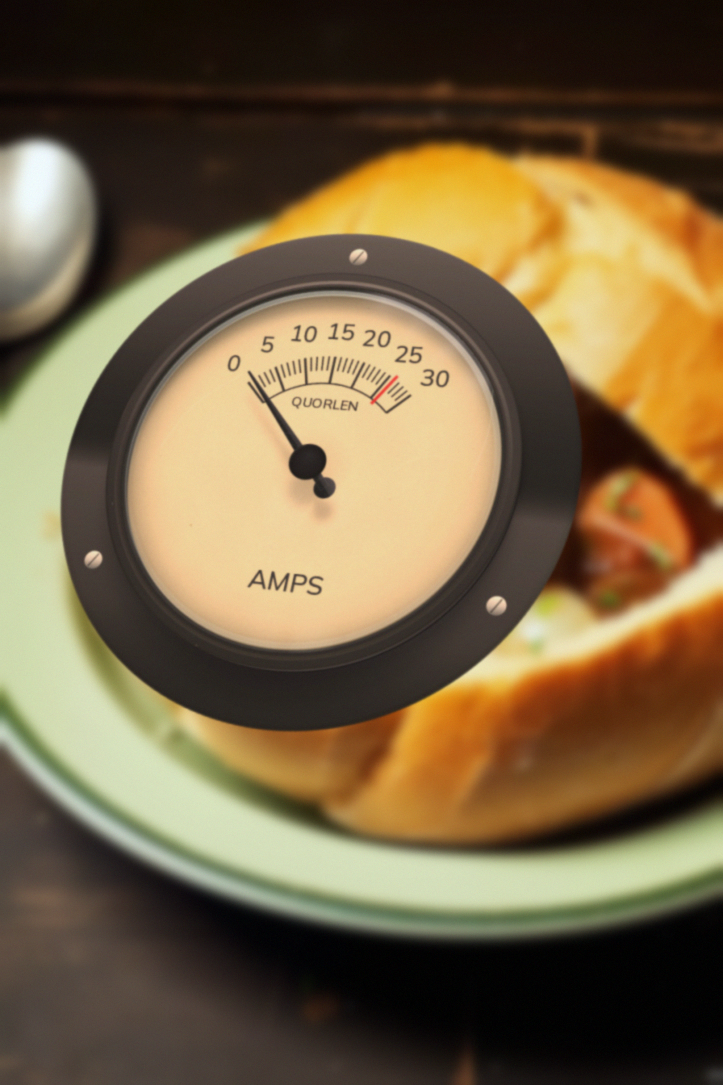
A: 1 A
